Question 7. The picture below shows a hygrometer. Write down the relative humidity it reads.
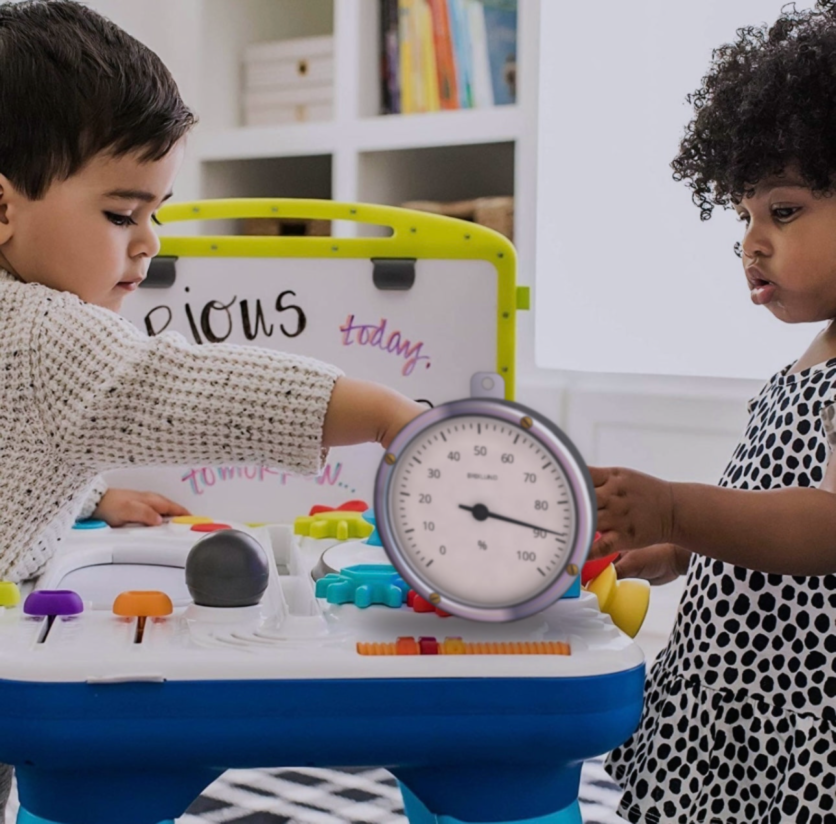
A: 88 %
